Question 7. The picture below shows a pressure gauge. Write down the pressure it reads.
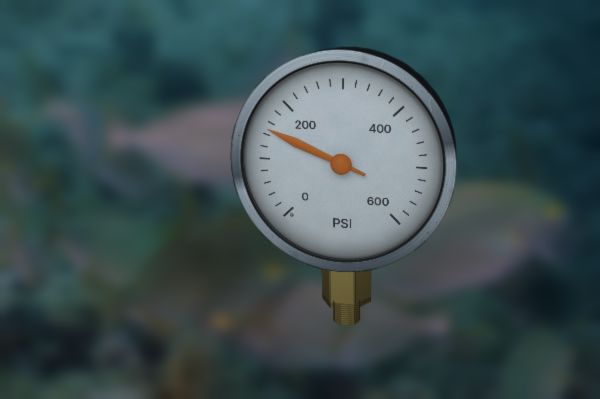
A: 150 psi
